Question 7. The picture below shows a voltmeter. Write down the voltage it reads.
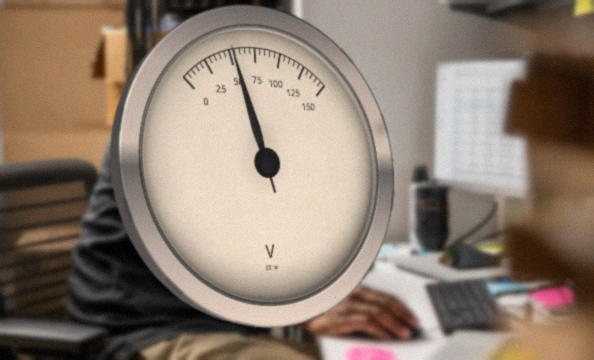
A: 50 V
